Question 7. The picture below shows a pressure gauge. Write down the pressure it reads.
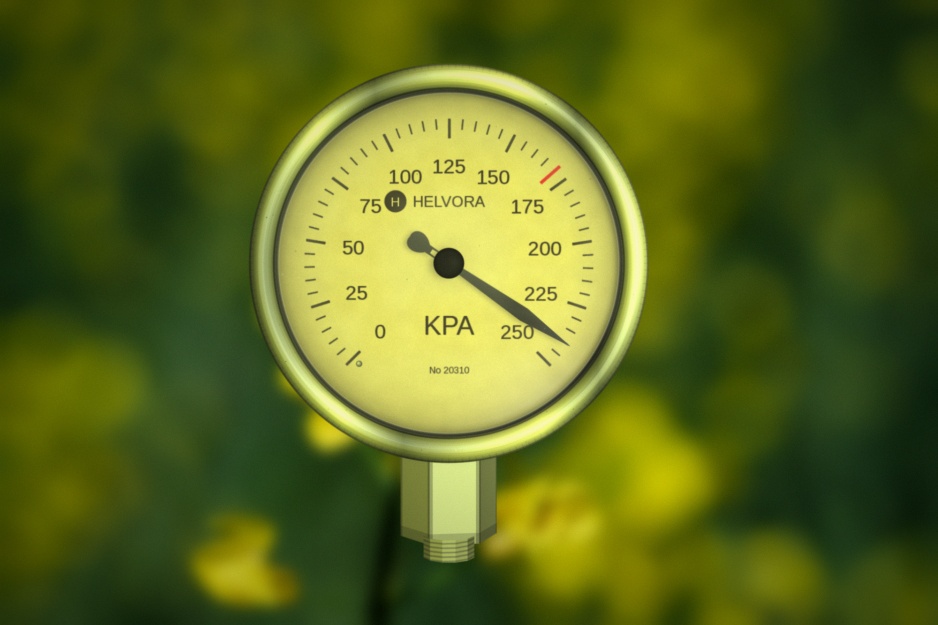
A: 240 kPa
